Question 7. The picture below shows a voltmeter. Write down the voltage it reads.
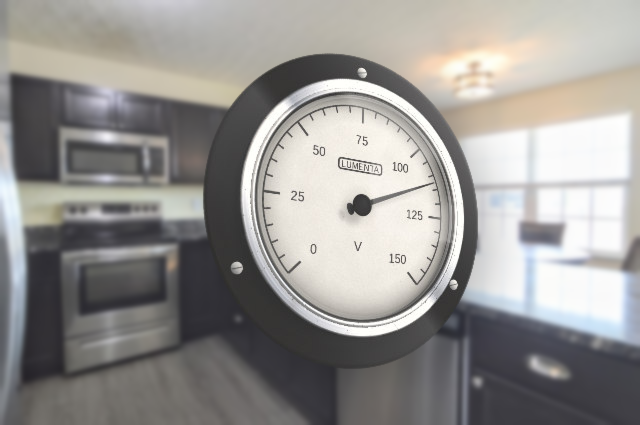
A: 112.5 V
